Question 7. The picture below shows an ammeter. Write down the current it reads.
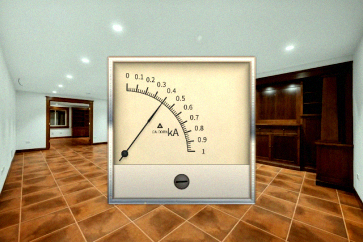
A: 0.4 kA
